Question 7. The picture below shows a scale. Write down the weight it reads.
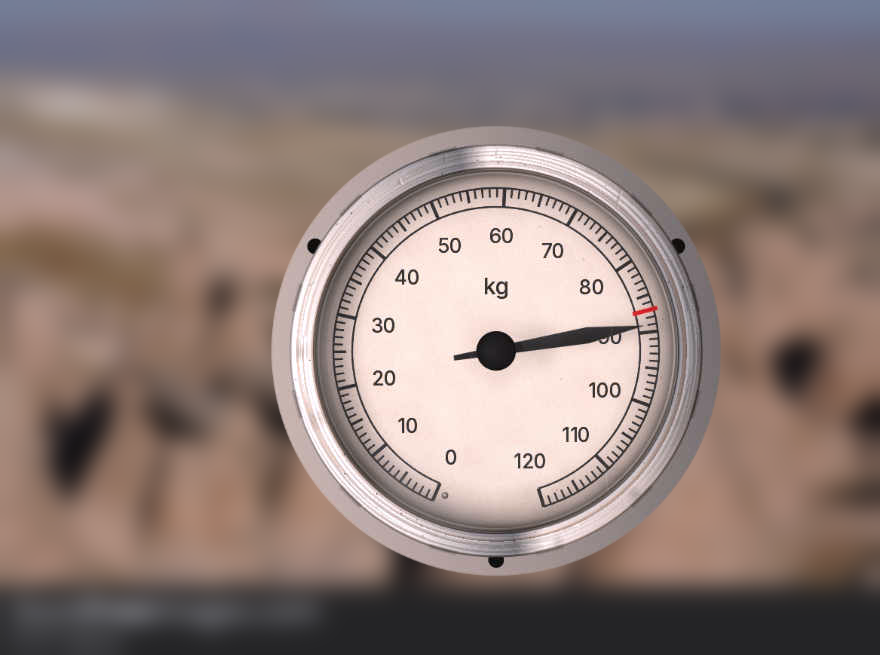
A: 89 kg
